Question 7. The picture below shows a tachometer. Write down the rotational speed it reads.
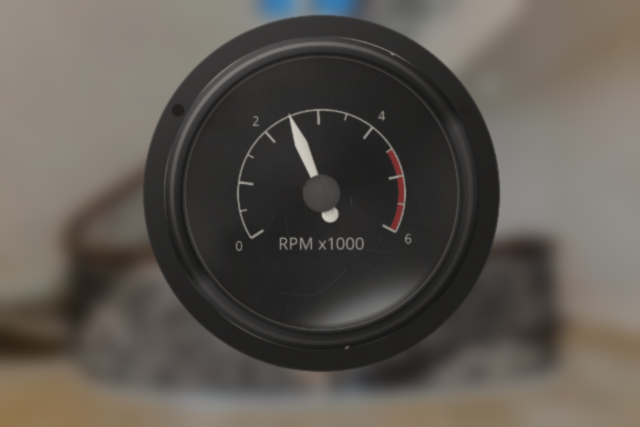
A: 2500 rpm
